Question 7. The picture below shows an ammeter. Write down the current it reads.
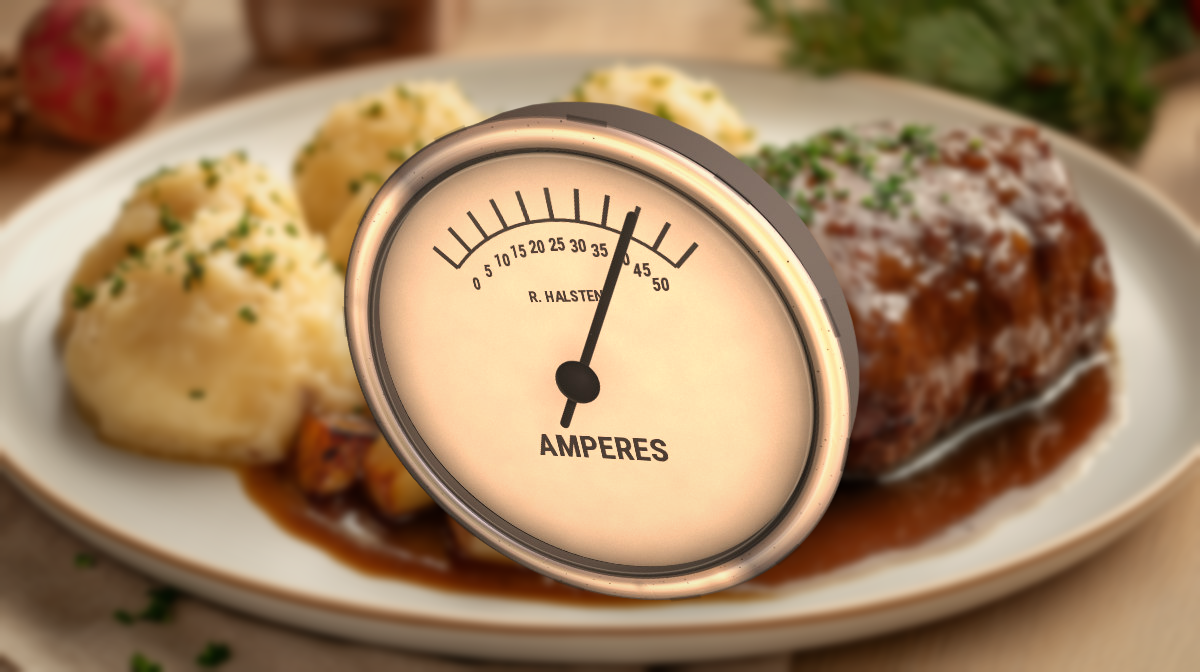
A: 40 A
